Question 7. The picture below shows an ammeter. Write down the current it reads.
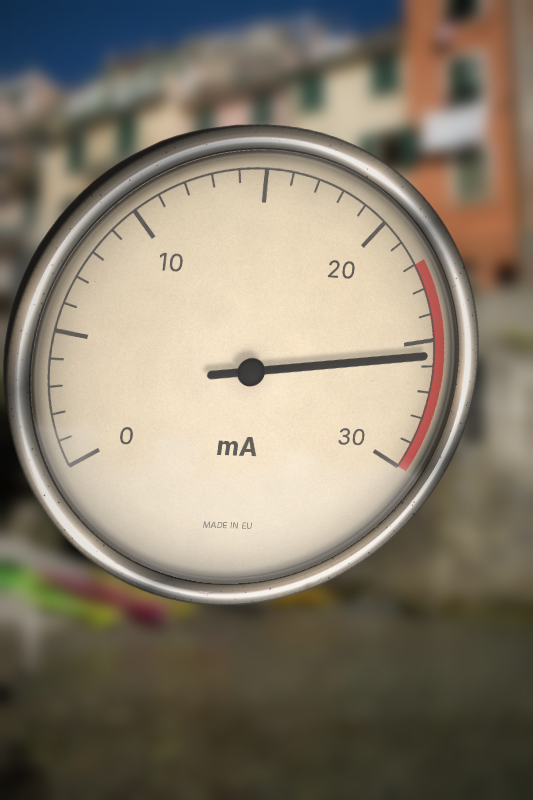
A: 25.5 mA
